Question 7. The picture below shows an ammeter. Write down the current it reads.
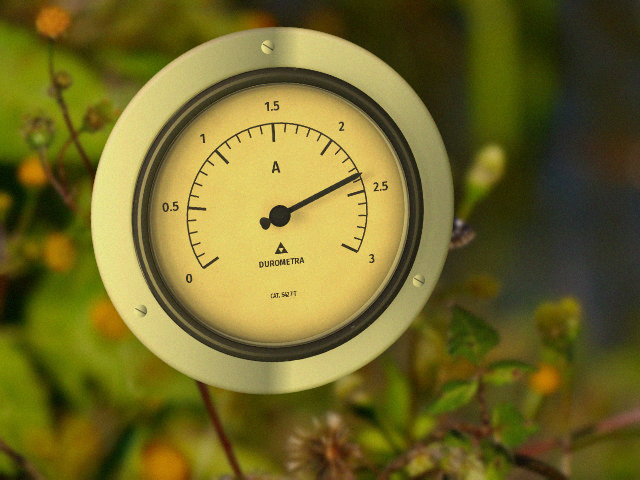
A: 2.35 A
